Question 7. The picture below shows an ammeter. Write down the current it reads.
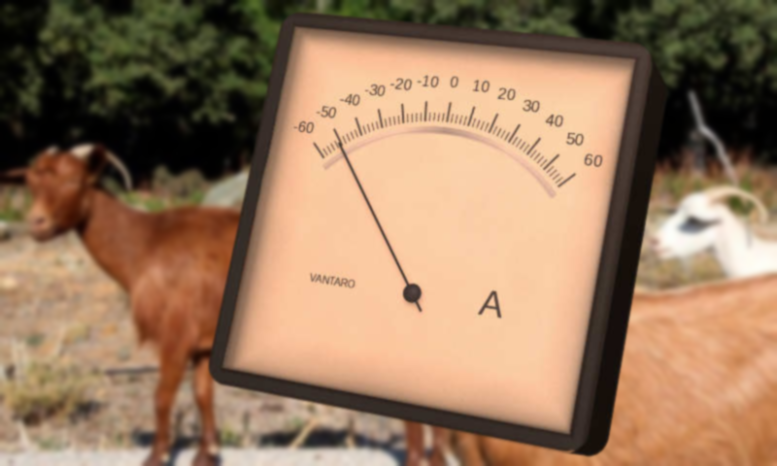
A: -50 A
